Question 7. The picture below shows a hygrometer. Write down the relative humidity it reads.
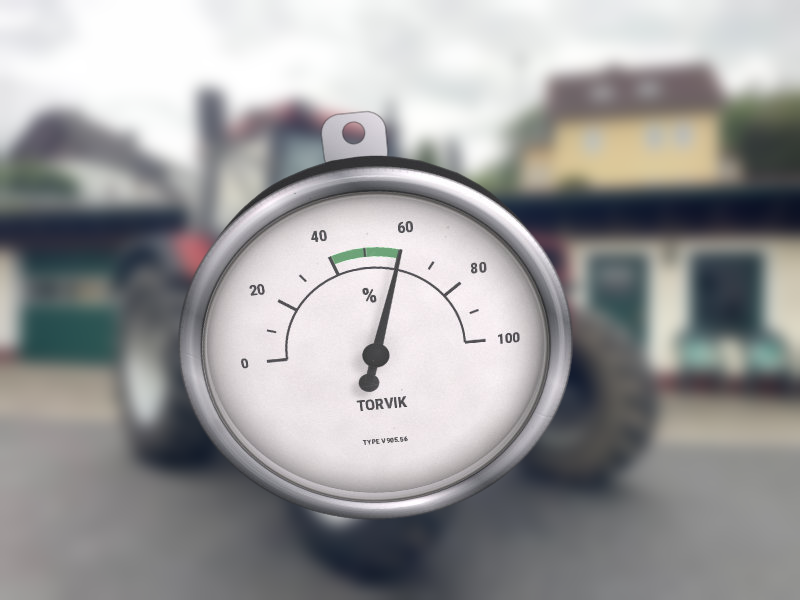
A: 60 %
